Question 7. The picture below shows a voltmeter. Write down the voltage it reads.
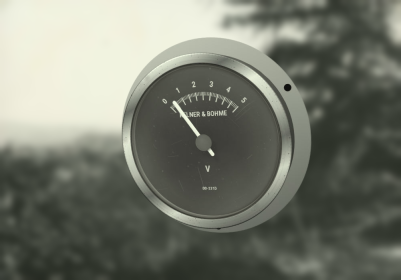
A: 0.5 V
